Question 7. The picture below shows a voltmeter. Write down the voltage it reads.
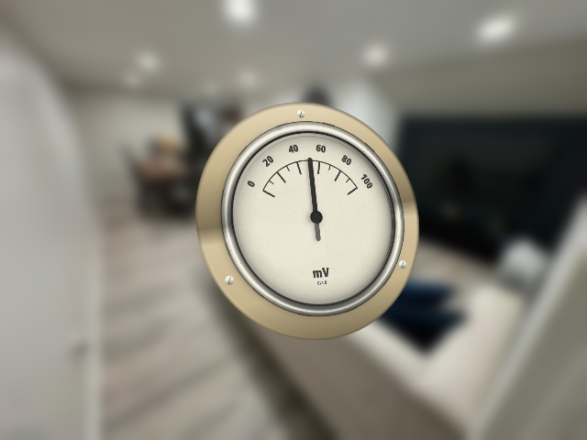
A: 50 mV
